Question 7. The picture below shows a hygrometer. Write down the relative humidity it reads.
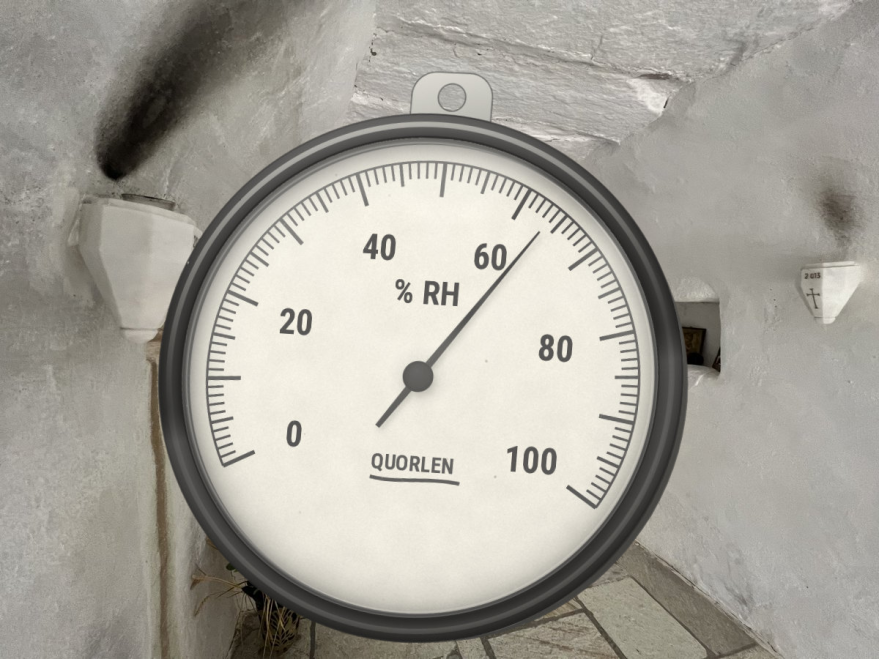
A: 64 %
